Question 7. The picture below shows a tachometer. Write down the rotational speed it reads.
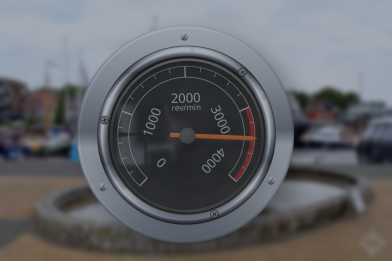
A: 3400 rpm
